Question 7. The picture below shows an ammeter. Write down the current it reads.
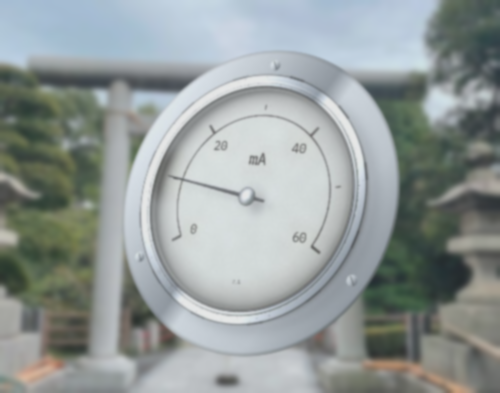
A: 10 mA
